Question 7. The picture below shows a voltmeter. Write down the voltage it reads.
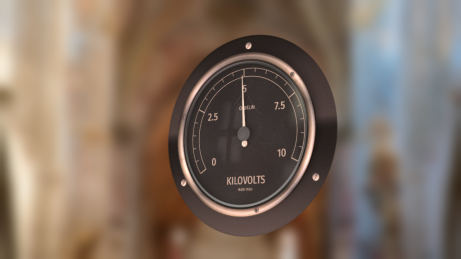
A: 5 kV
